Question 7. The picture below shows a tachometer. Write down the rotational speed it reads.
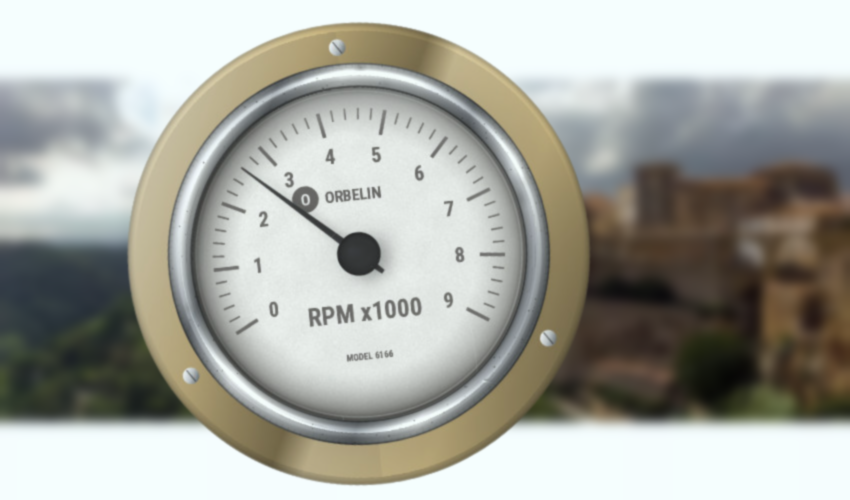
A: 2600 rpm
